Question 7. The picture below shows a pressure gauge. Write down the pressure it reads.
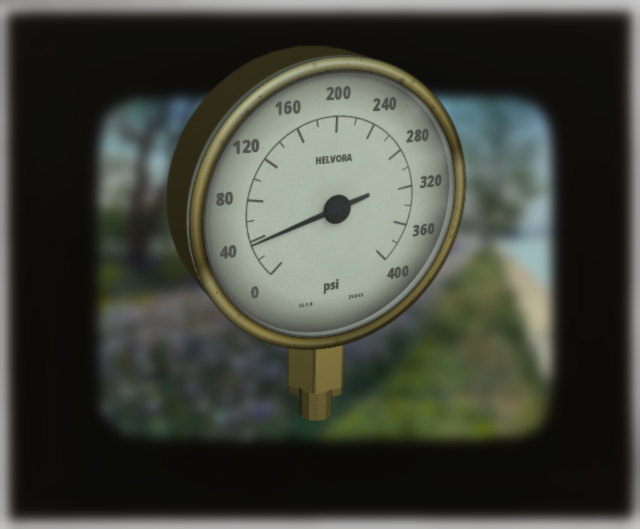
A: 40 psi
